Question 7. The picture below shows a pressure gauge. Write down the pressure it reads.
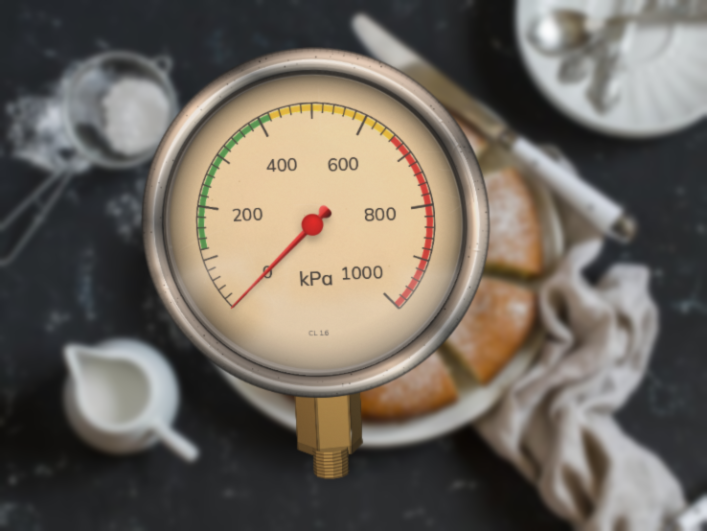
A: 0 kPa
